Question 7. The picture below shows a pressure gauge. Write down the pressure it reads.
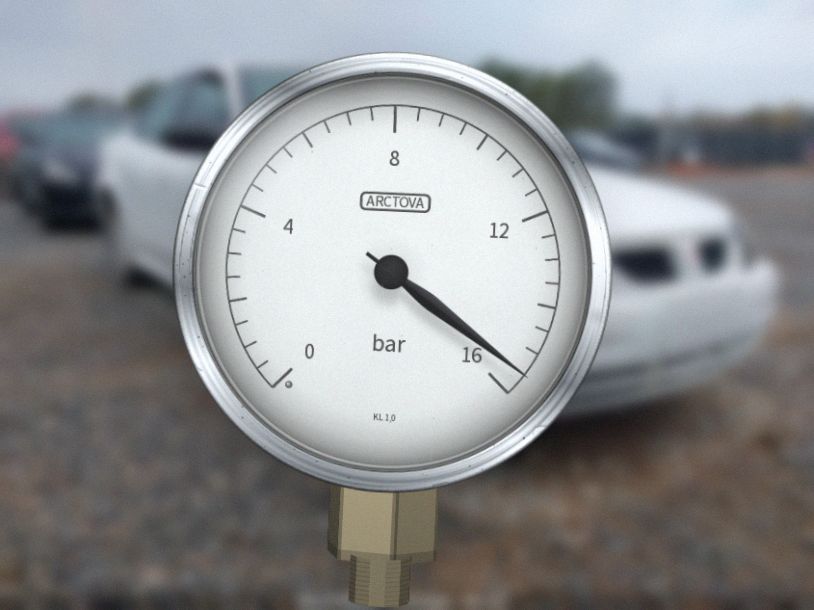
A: 15.5 bar
